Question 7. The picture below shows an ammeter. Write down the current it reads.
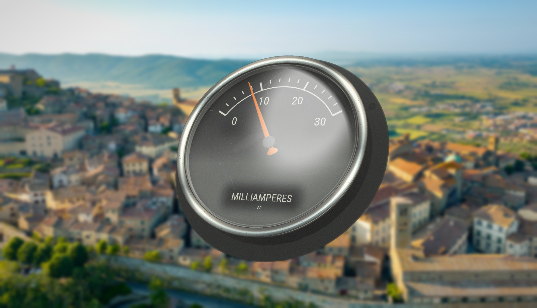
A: 8 mA
